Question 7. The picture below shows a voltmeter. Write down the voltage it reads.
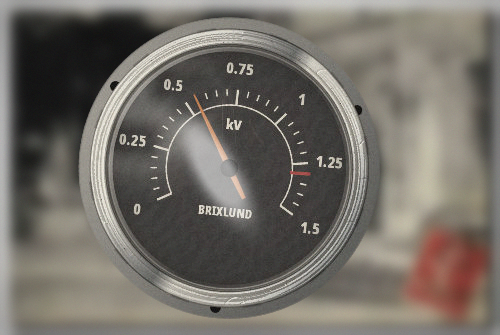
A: 0.55 kV
